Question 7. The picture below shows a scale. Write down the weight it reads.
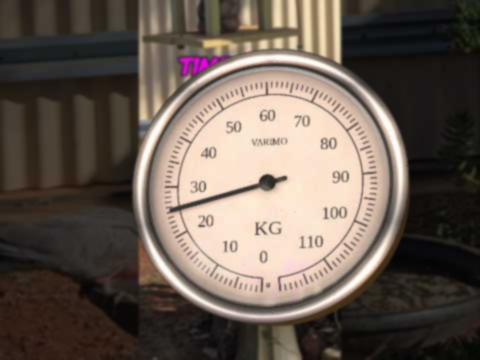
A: 25 kg
